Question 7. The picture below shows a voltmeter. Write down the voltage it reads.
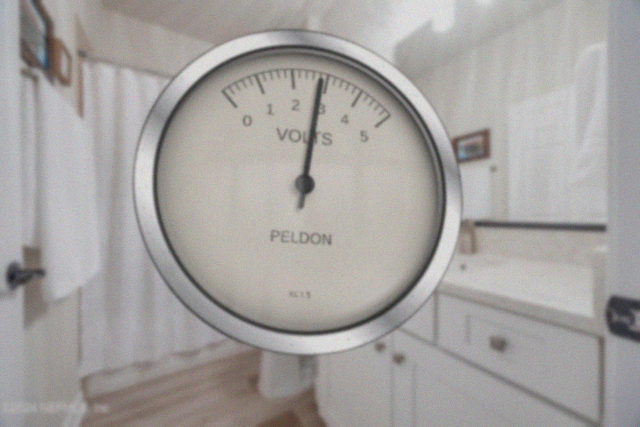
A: 2.8 V
